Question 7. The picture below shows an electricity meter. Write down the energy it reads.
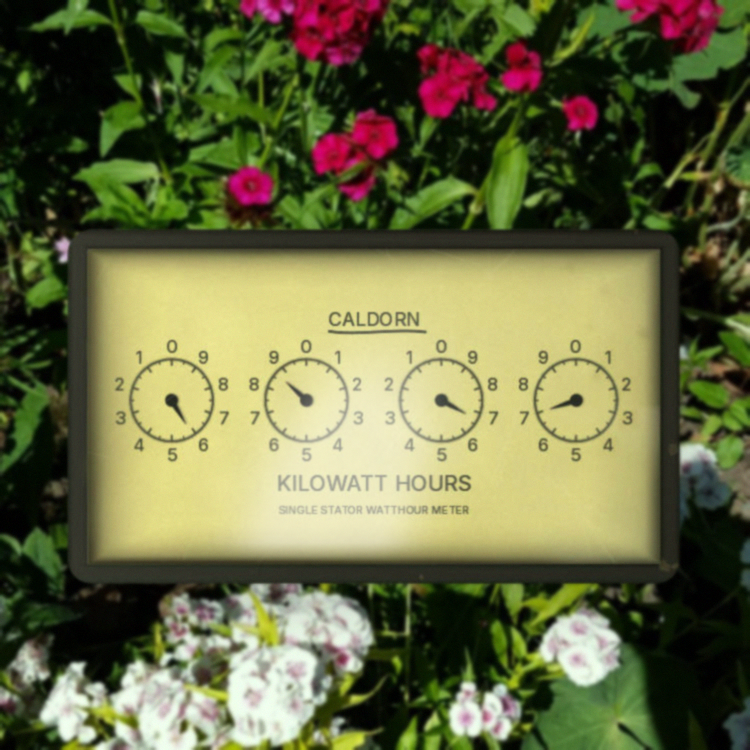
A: 5867 kWh
